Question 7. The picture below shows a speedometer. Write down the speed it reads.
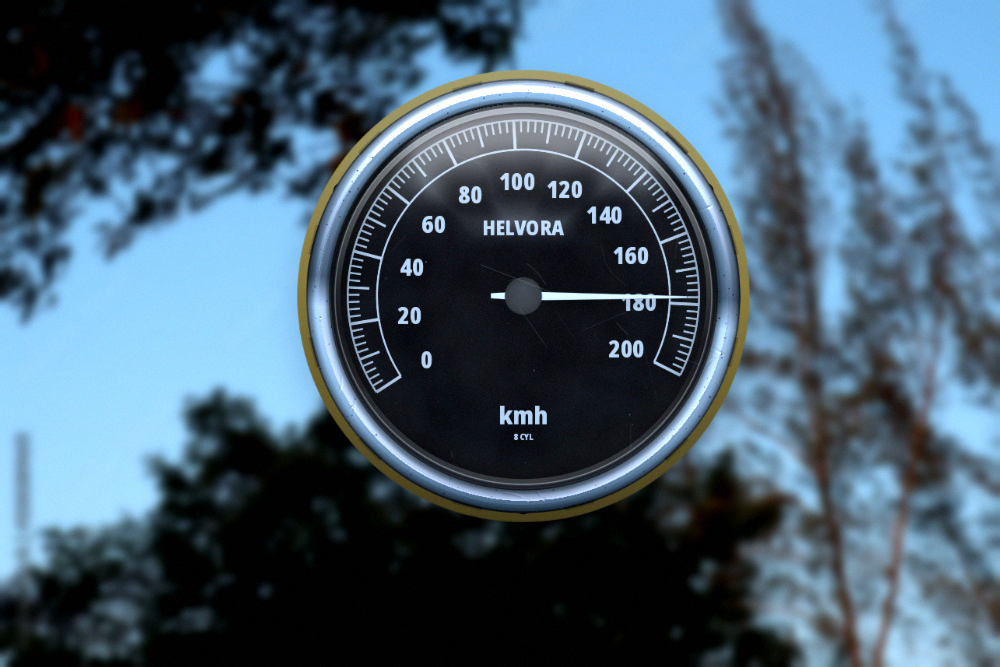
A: 178 km/h
